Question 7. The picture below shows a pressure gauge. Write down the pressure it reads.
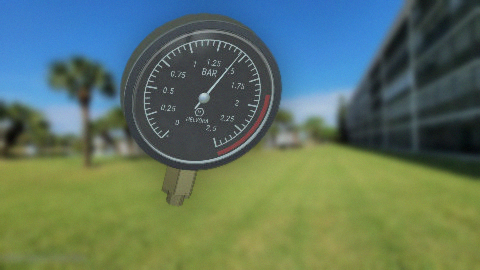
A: 1.45 bar
